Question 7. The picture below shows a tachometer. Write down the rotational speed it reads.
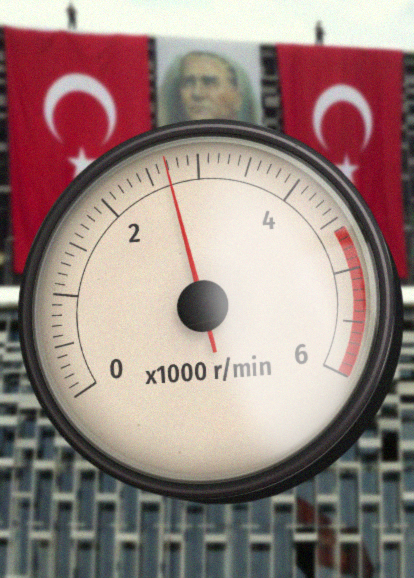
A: 2700 rpm
